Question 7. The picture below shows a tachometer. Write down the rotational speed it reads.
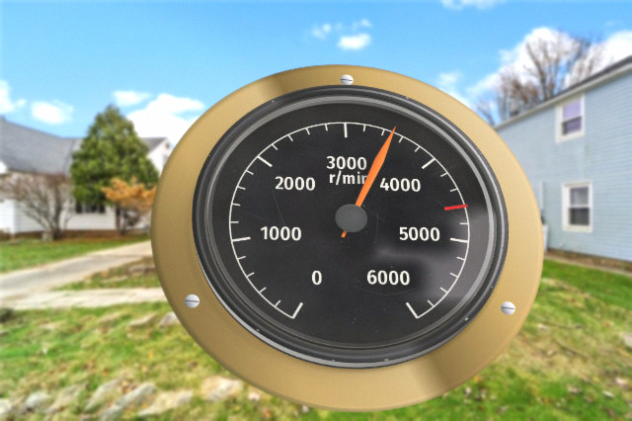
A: 3500 rpm
